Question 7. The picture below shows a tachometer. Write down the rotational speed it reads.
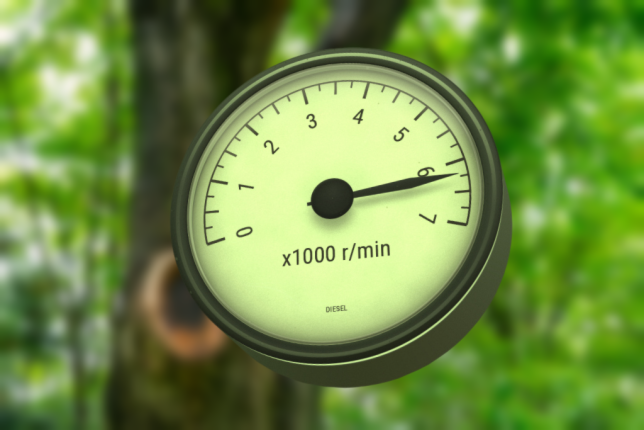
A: 6250 rpm
